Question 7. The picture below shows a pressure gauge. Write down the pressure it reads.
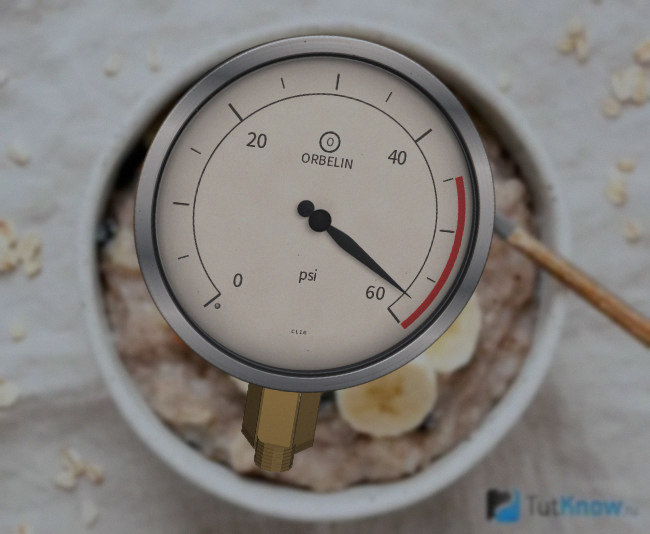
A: 57.5 psi
